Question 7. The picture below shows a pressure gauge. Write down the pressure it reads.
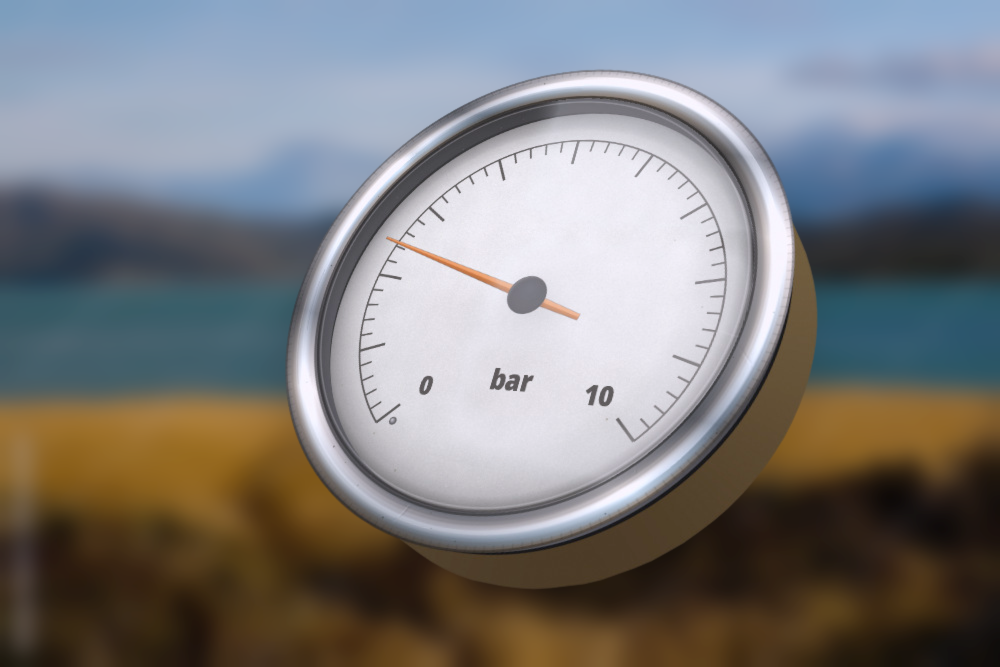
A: 2.4 bar
